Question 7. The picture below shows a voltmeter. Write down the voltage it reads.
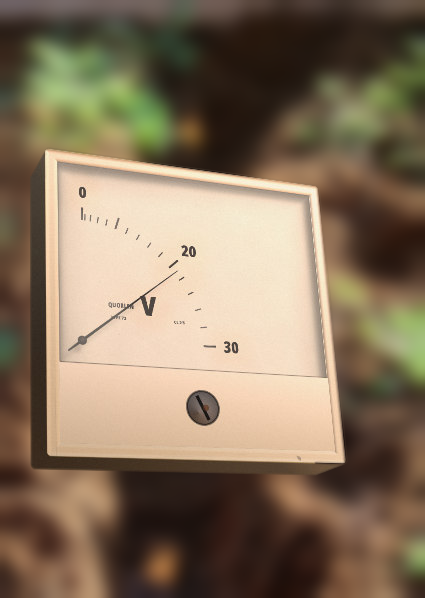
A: 21 V
